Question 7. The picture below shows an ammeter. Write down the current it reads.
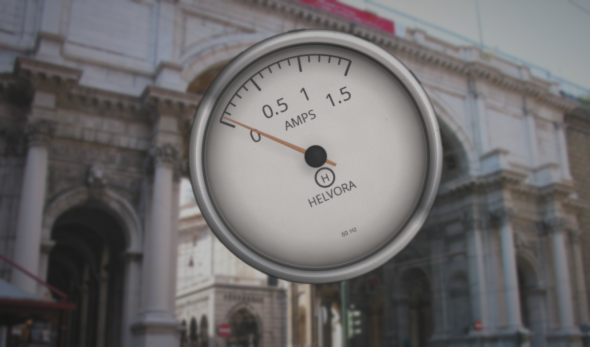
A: 0.05 A
